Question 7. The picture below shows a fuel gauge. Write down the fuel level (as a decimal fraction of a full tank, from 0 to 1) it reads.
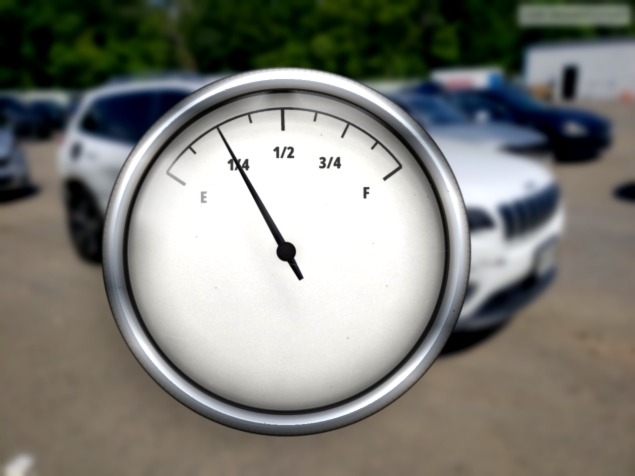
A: 0.25
